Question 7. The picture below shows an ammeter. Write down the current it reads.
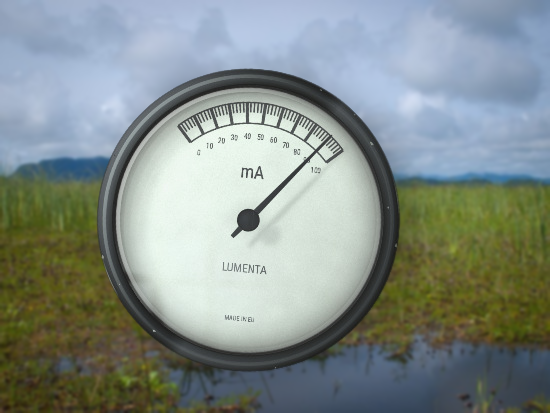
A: 90 mA
